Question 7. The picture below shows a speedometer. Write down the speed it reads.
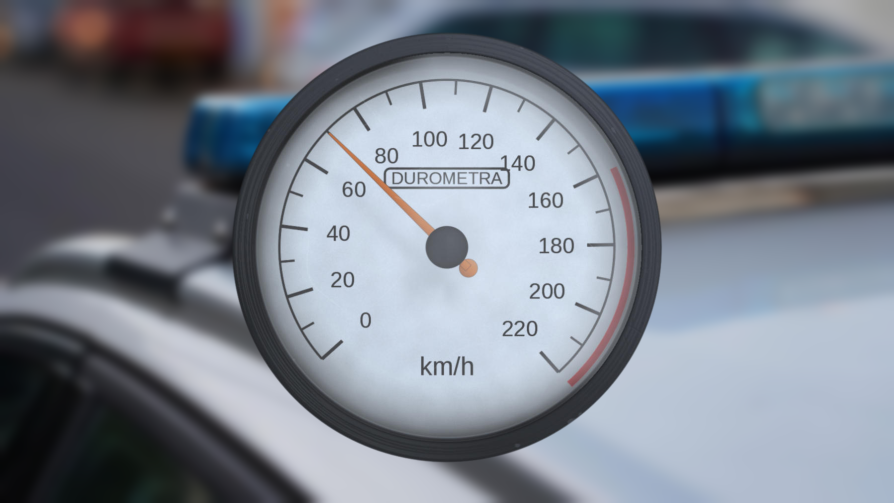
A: 70 km/h
